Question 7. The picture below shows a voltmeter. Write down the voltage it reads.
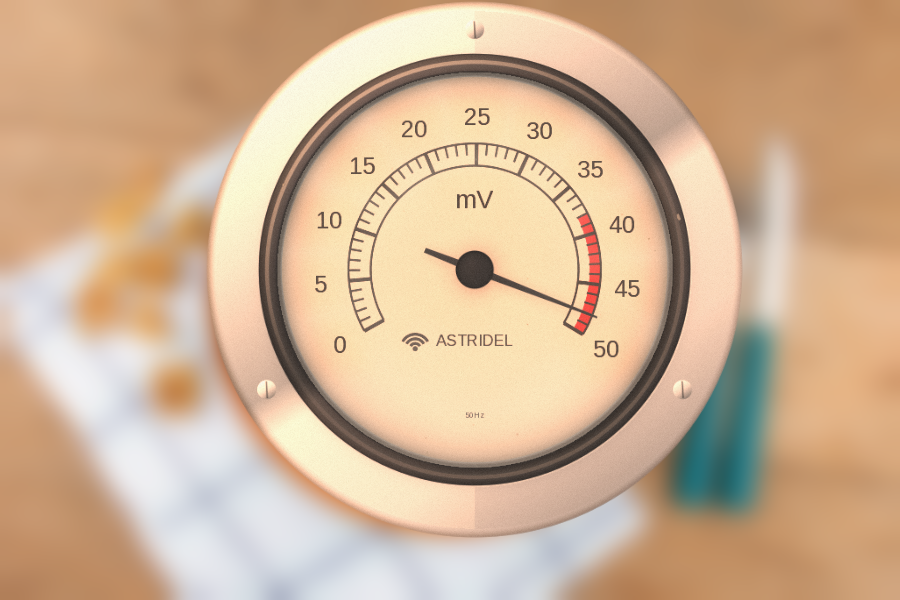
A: 48 mV
